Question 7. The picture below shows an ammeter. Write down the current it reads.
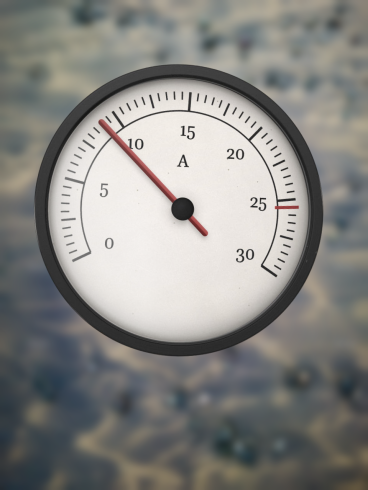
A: 9 A
